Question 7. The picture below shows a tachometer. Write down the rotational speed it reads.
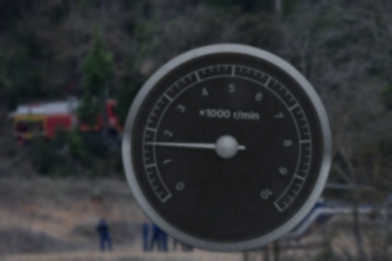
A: 1600 rpm
